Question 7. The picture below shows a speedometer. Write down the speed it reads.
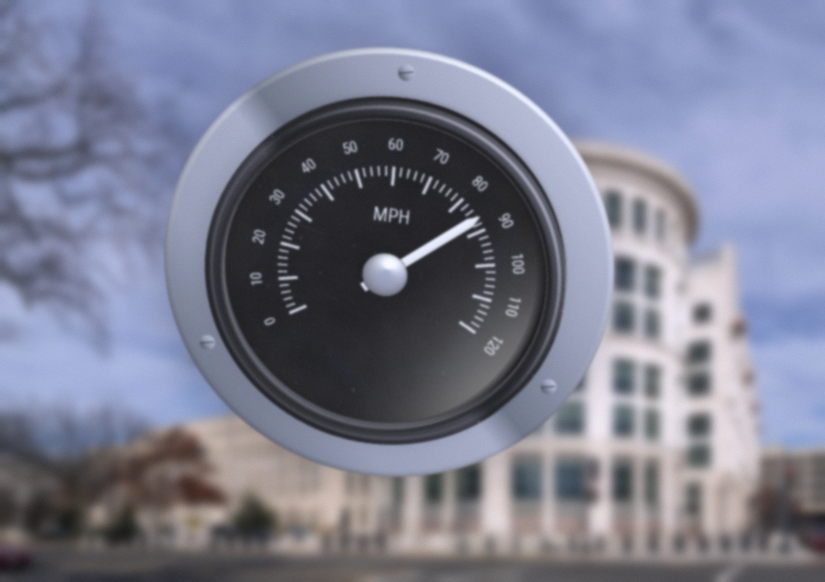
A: 86 mph
